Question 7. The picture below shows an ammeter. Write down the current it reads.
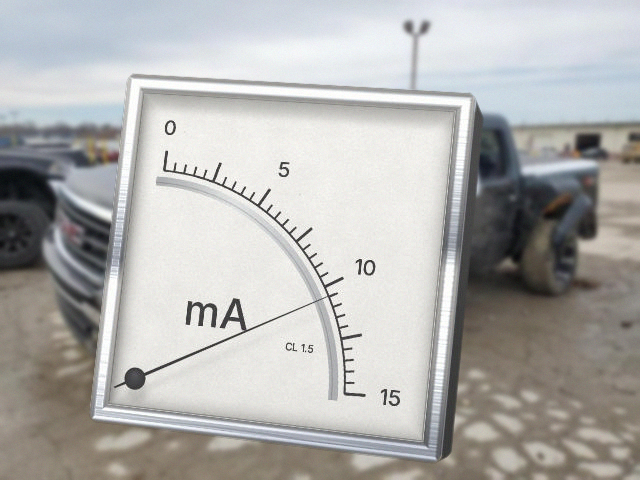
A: 10.5 mA
